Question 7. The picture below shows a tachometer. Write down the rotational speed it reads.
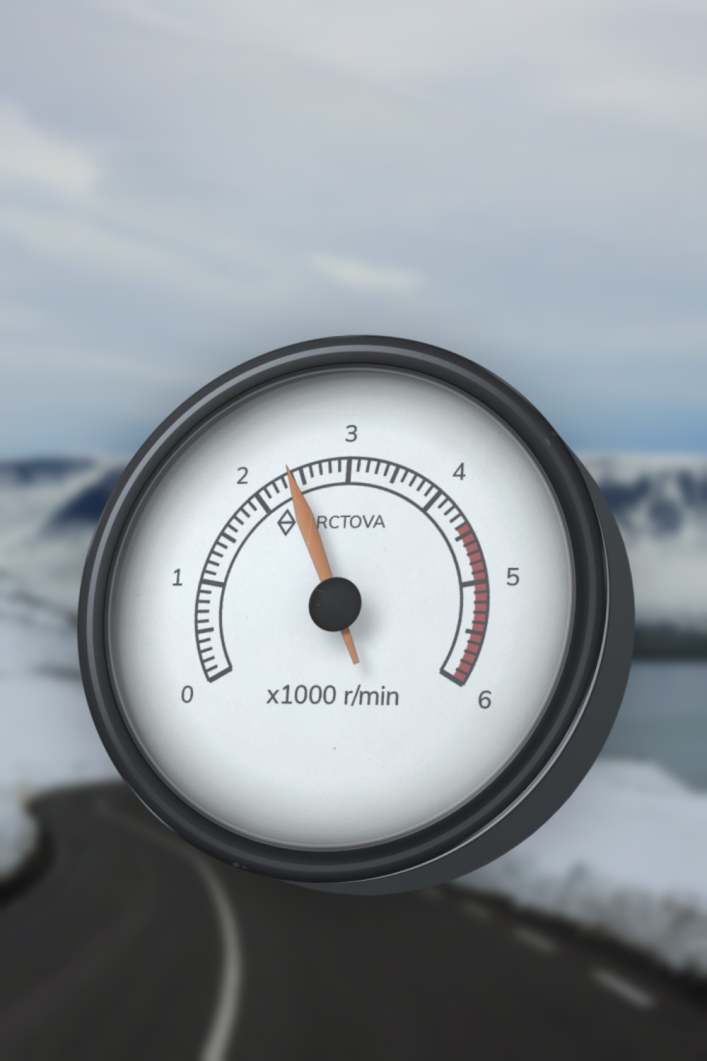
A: 2400 rpm
